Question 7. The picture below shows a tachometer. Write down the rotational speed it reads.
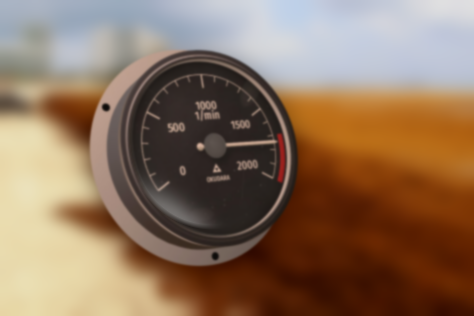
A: 1750 rpm
